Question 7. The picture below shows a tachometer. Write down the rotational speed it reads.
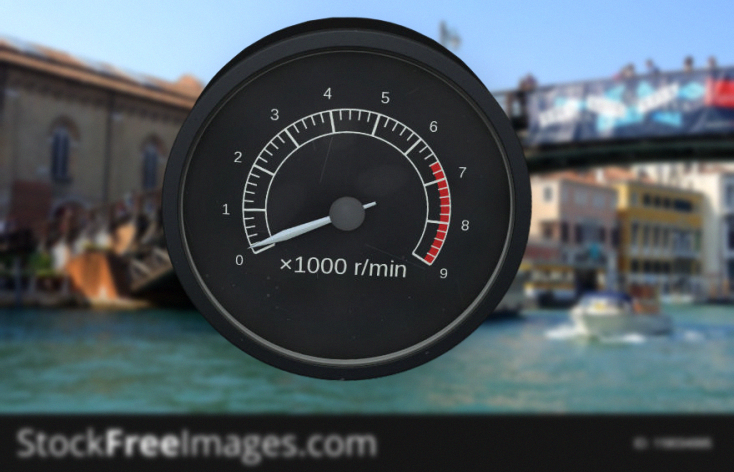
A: 200 rpm
